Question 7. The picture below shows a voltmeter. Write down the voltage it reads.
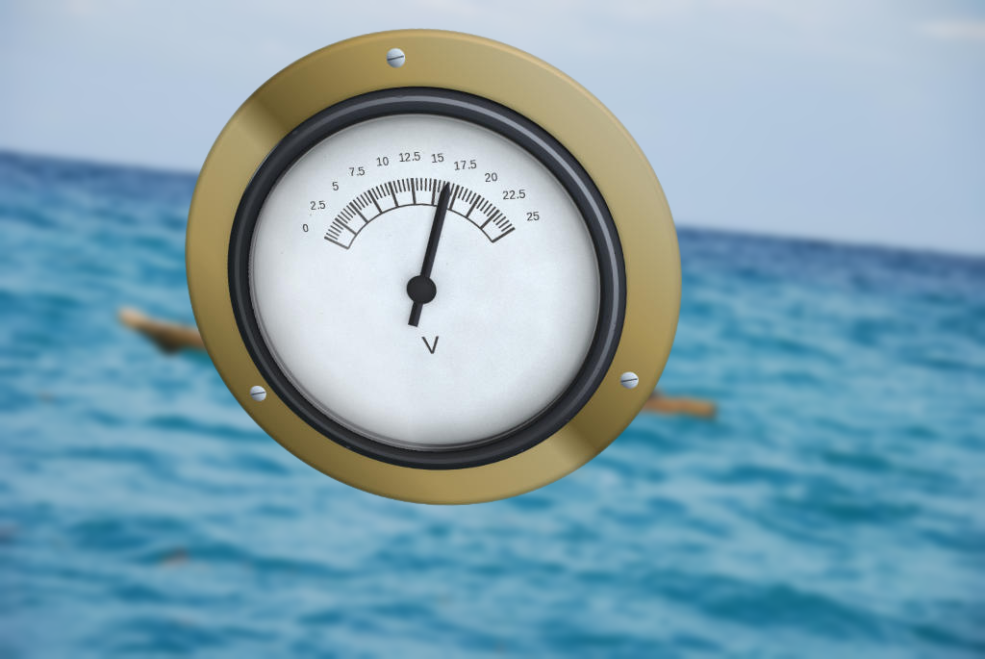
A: 16.5 V
